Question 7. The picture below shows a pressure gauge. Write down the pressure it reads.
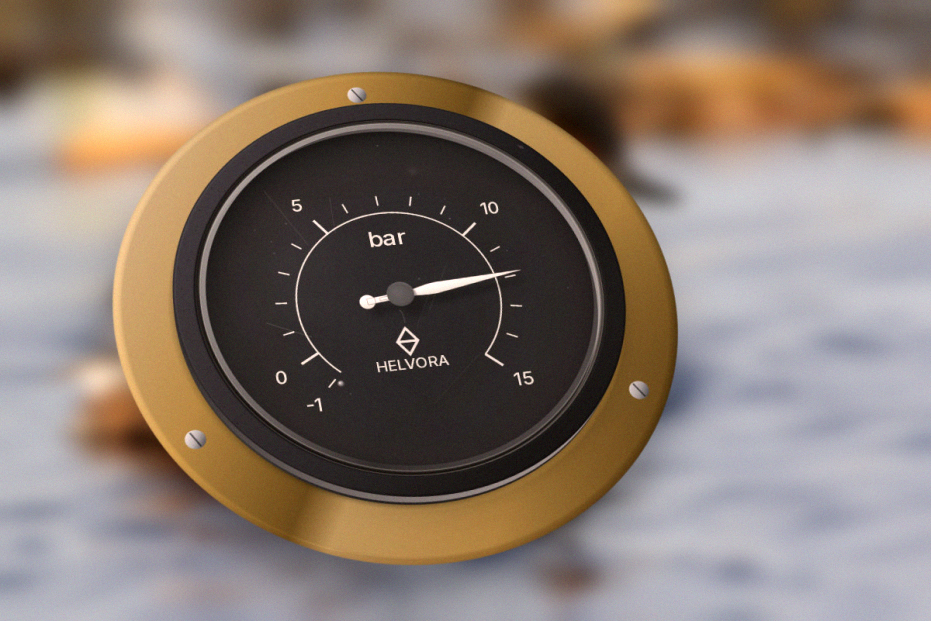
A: 12 bar
